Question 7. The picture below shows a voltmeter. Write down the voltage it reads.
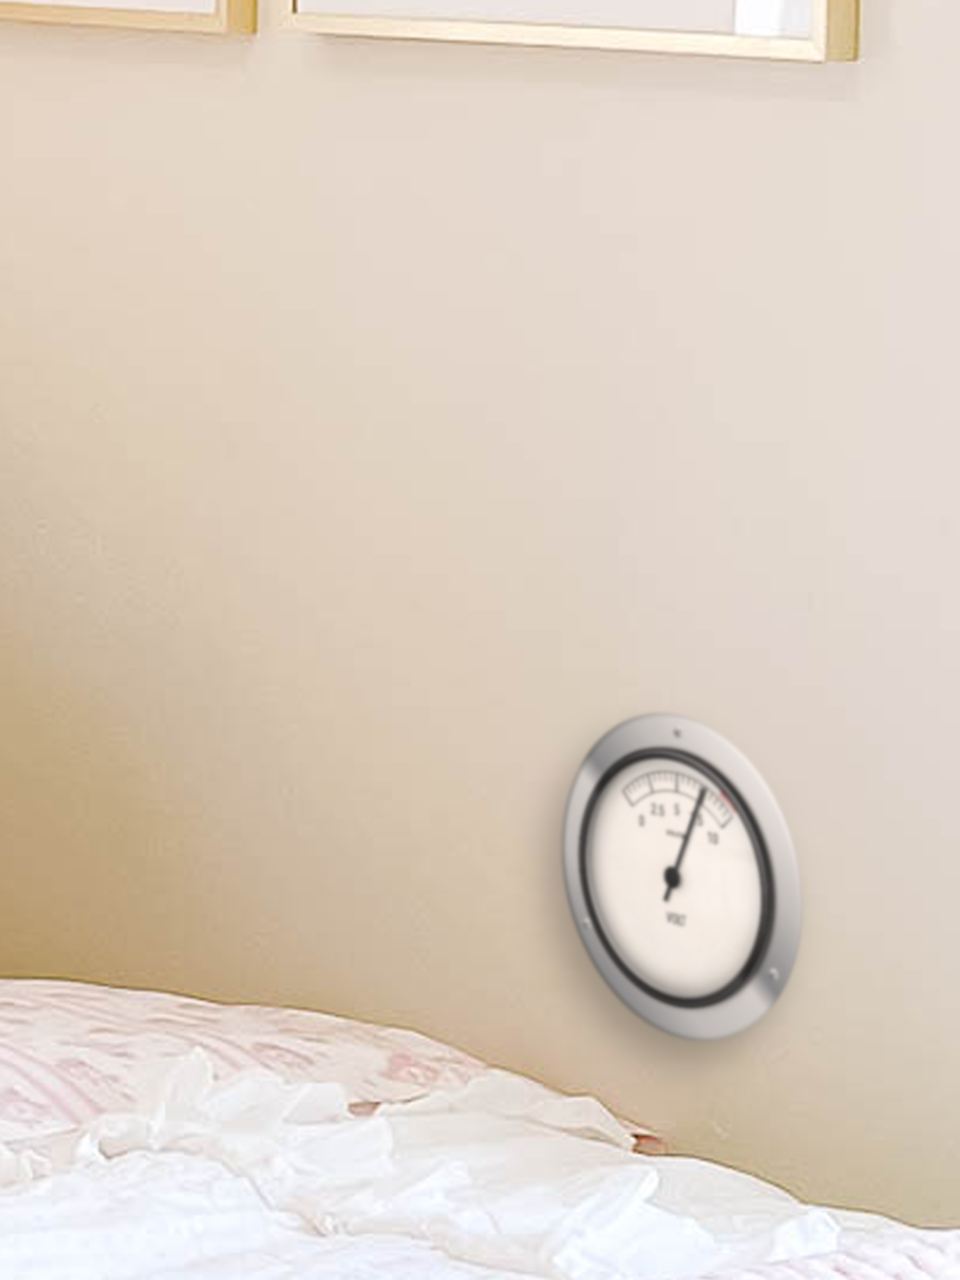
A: 7.5 V
